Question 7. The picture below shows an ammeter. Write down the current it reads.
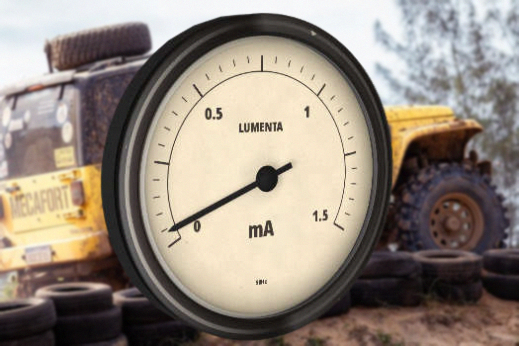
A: 0.05 mA
